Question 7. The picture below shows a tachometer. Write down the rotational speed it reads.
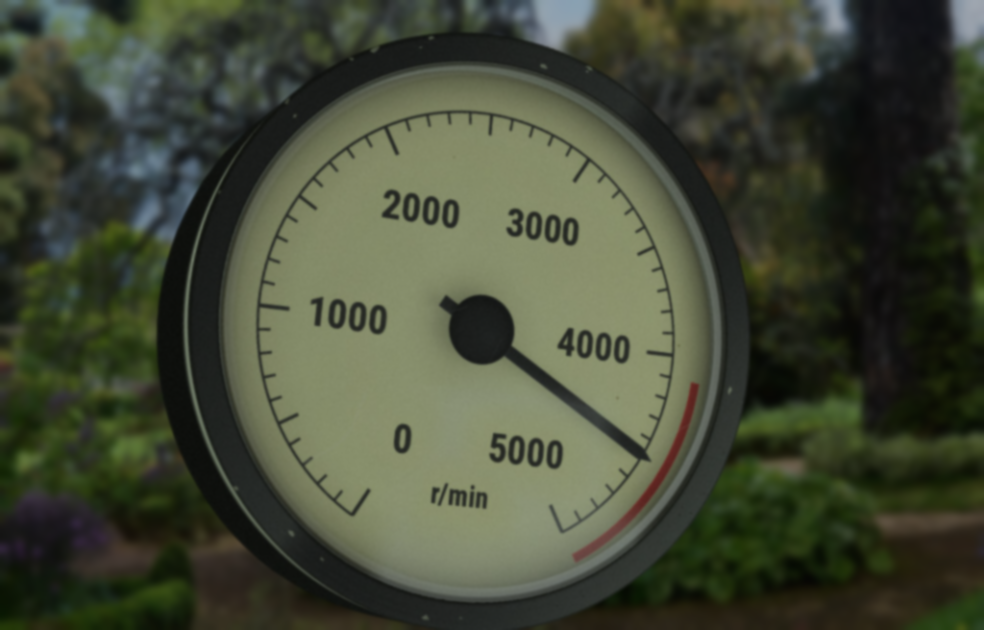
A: 4500 rpm
